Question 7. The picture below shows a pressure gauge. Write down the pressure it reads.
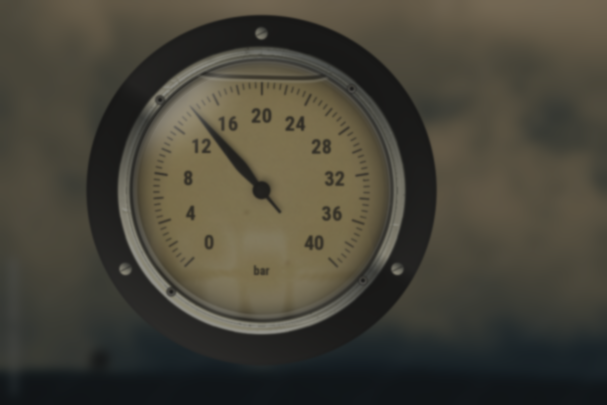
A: 14 bar
